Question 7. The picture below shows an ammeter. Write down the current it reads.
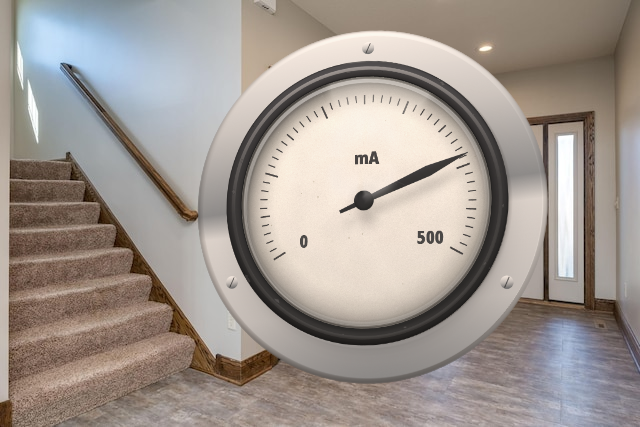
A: 390 mA
